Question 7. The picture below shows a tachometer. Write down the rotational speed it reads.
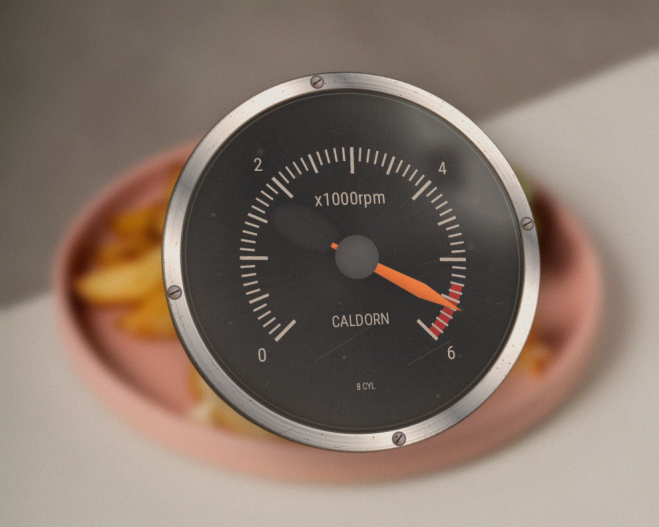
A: 5600 rpm
